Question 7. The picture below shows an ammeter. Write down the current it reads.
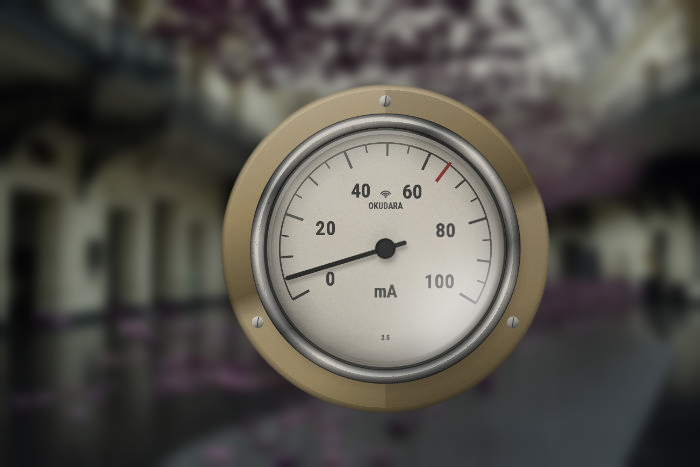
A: 5 mA
